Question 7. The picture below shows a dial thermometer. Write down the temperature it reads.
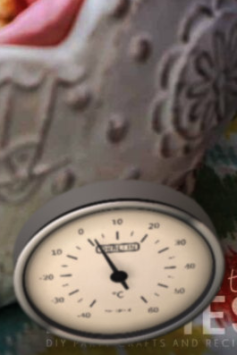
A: 2.5 °C
